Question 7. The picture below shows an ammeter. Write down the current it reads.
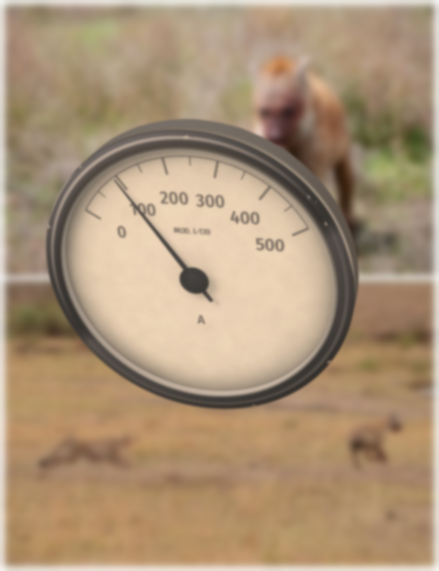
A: 100 A
